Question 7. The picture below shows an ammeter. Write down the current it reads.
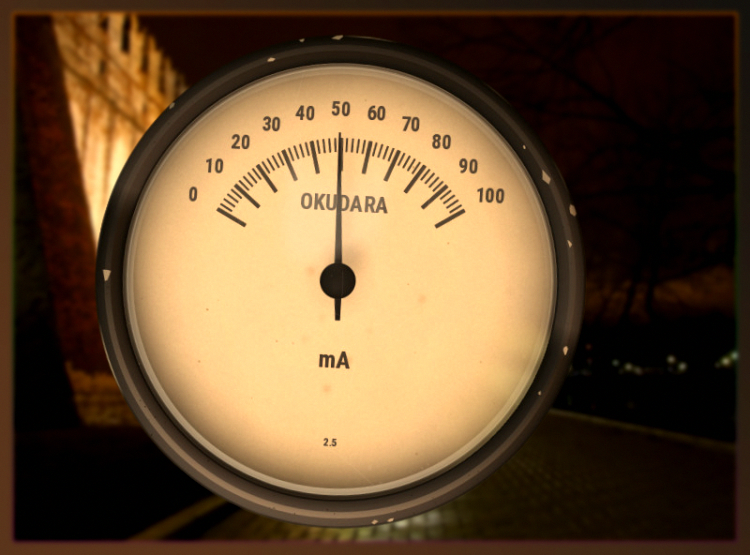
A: 50 mA
